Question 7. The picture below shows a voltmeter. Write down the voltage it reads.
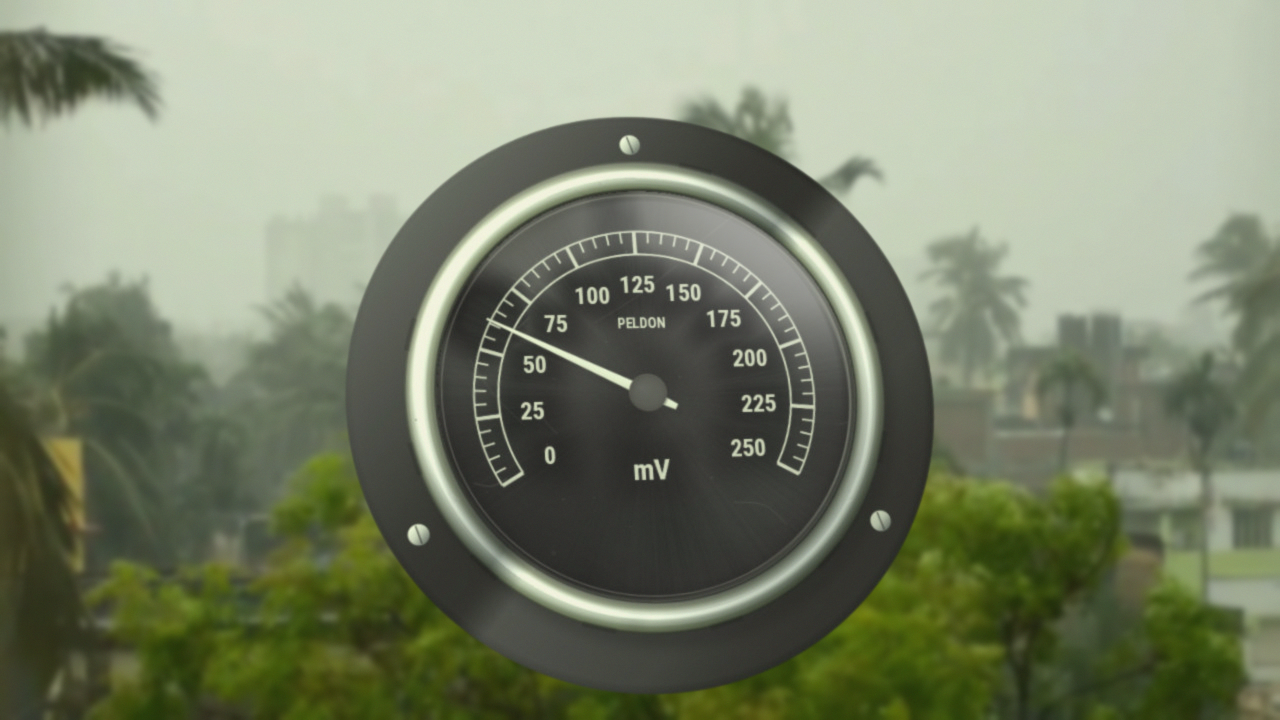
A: 60 mV
